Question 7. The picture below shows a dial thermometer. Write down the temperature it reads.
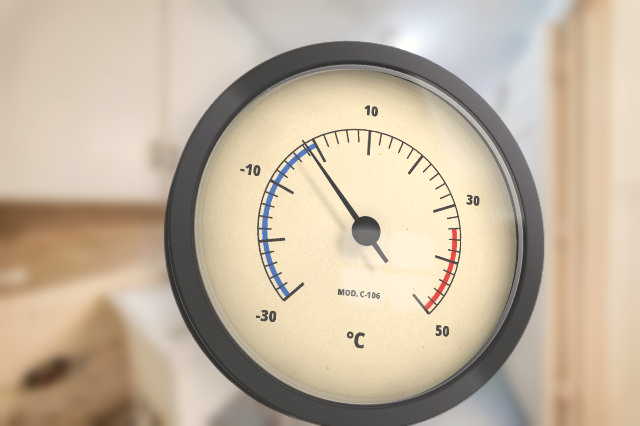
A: -2 °C
